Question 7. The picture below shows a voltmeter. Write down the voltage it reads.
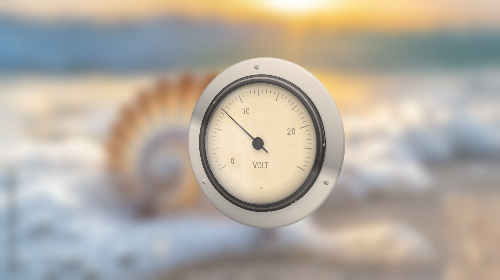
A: 7.5 V
